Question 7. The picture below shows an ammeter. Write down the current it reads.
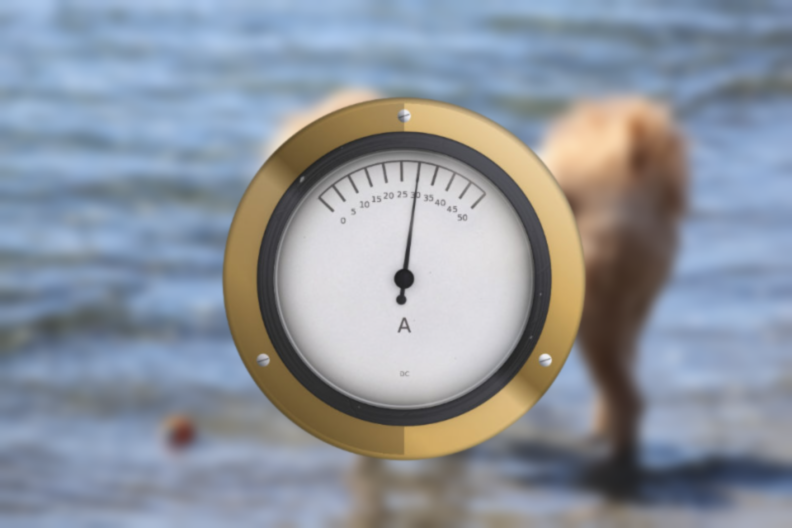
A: 30 A
